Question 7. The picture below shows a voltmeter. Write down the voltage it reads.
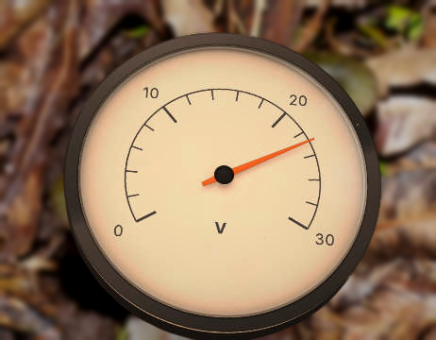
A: 23 V
